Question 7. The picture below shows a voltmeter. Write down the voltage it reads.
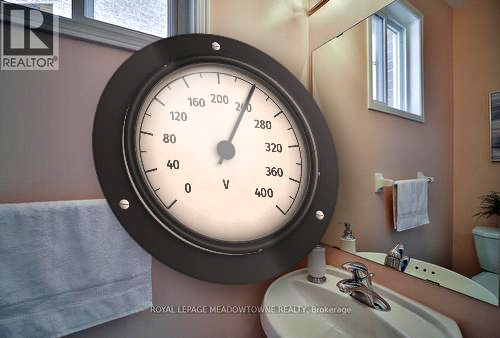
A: 240 V
